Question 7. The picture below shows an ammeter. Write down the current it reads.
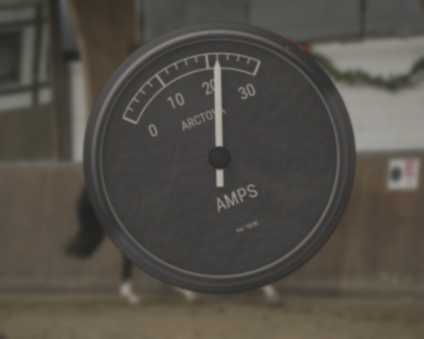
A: 22 A
